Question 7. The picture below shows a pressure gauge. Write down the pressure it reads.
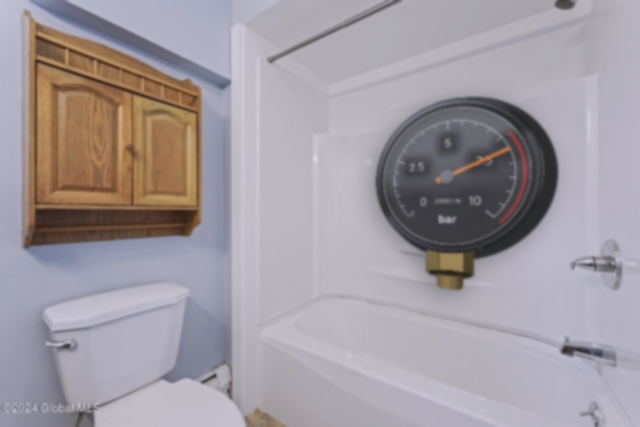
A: 7.5 bar
